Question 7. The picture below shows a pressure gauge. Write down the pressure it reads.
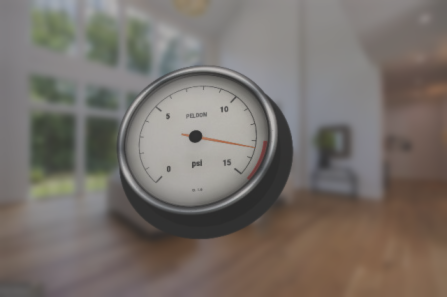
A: 13.5 psi
